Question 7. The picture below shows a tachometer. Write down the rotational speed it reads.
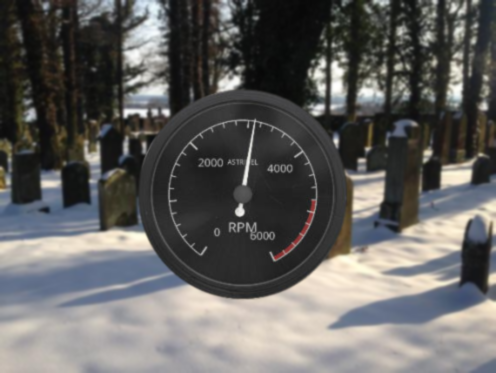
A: 3100 rpm
